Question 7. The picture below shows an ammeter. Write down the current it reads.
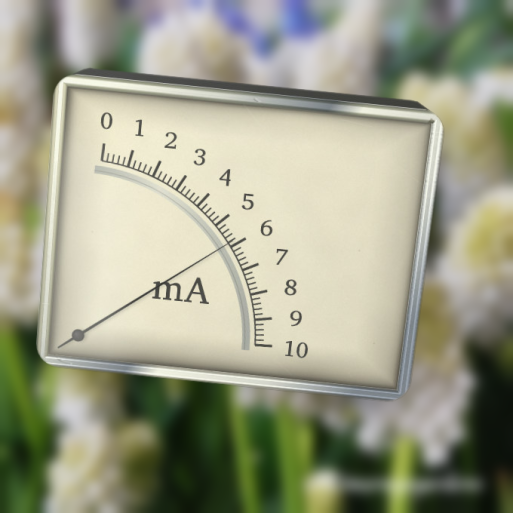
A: 5.8 mA
